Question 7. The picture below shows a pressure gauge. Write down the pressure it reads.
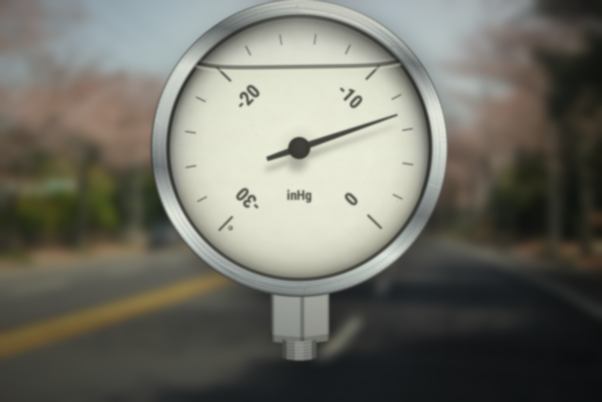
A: -7 inHg
